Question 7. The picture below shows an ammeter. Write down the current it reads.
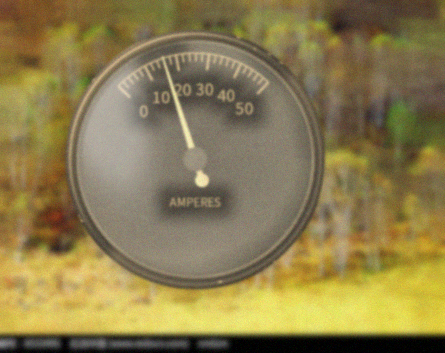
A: 16 A
